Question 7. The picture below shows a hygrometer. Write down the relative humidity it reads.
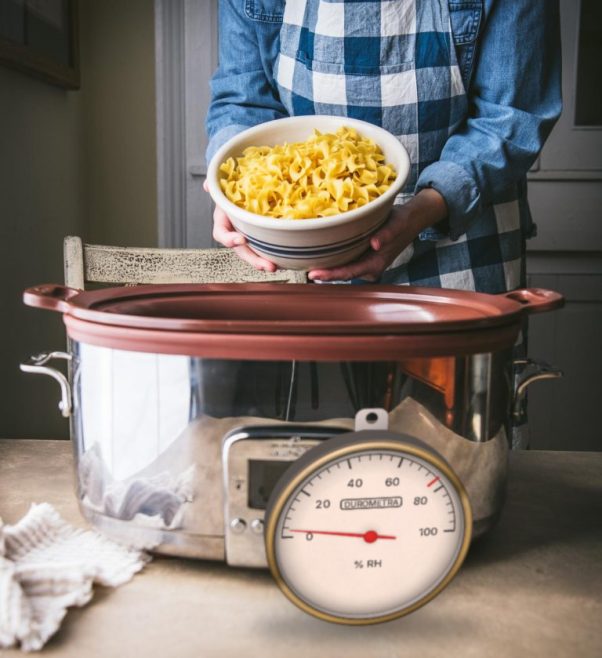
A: 4 %
